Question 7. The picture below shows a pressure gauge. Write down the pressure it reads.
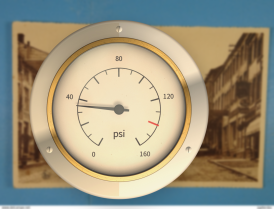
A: 35 psi
